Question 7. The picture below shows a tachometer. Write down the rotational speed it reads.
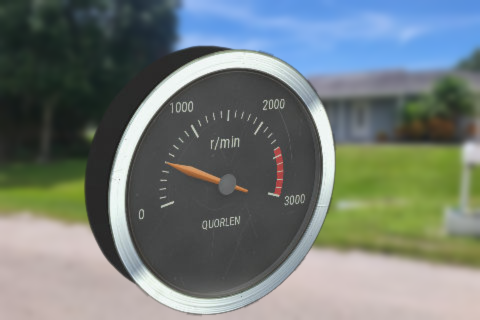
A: 500 rpm
